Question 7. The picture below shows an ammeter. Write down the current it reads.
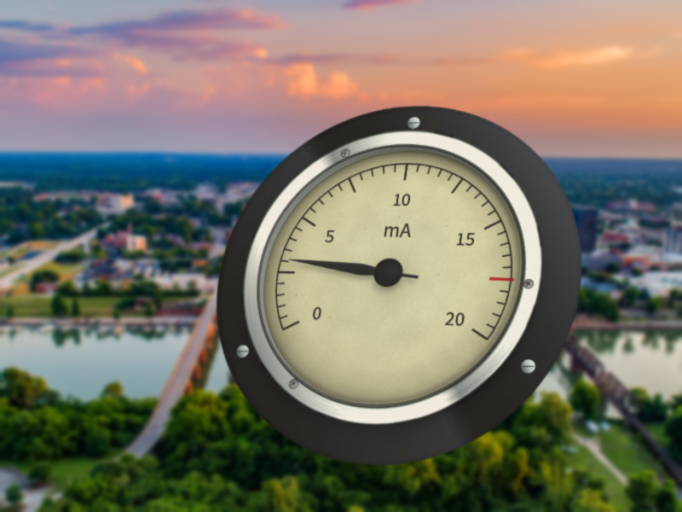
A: 3 mA
